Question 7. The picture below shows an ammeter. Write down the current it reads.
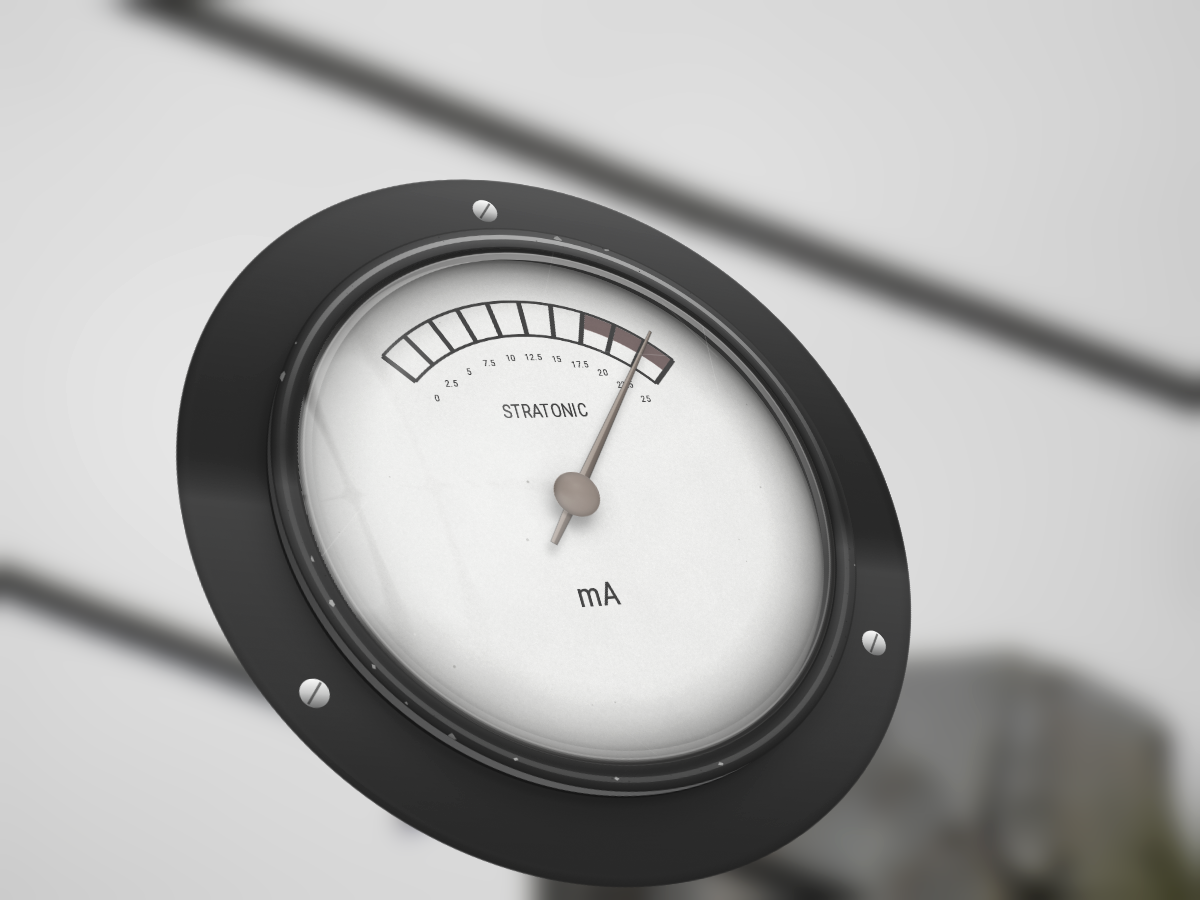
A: 22.5 mA
